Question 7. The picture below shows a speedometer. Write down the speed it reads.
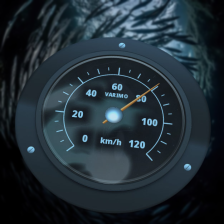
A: 80 km/h
